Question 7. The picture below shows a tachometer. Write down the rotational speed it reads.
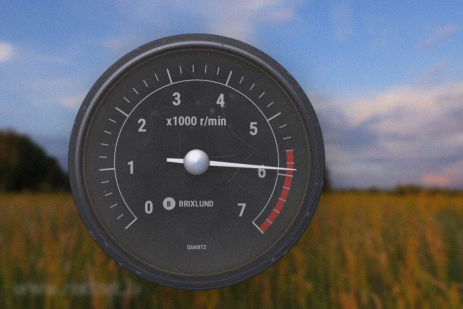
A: 5900 rpm
